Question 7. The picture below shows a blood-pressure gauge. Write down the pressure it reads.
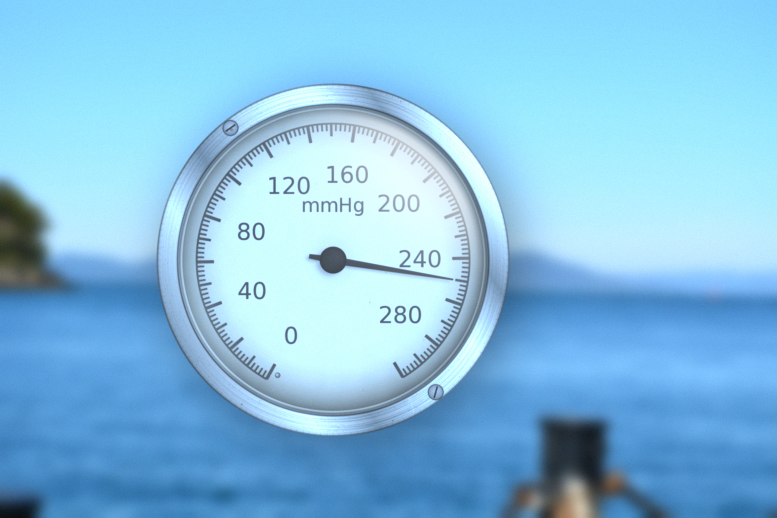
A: 250 mmHg
